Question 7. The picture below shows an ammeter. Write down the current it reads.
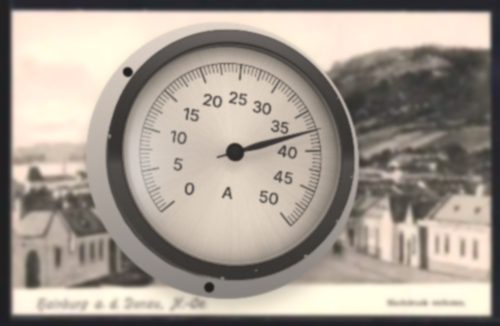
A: 37.5 A
